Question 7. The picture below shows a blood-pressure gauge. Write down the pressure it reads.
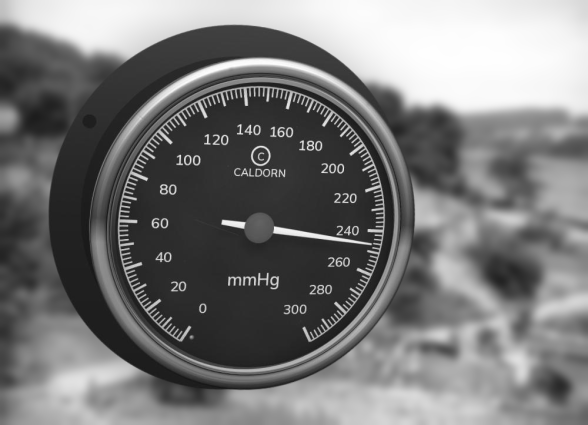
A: 246 mmHg
